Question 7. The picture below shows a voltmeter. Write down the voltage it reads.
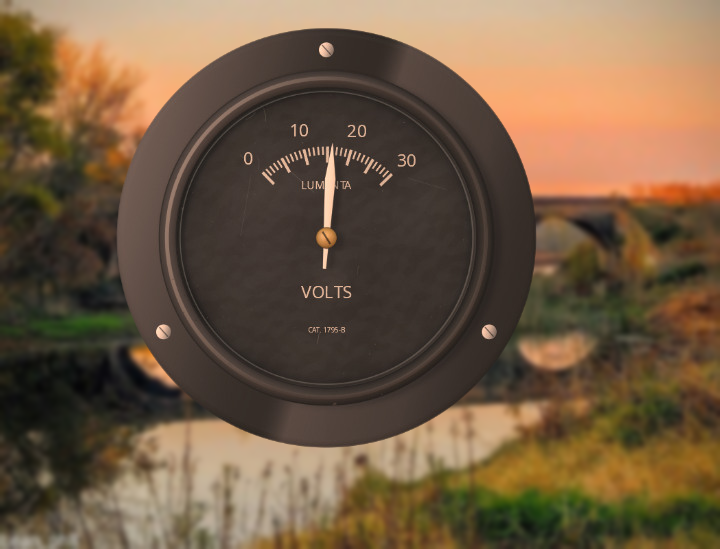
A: 16 V
